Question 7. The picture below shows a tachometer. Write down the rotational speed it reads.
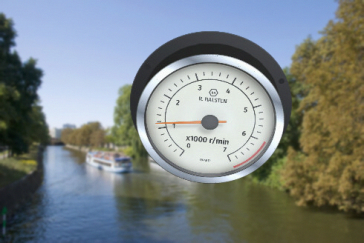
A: 1200 rpm
